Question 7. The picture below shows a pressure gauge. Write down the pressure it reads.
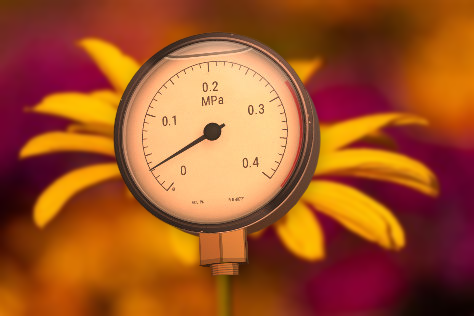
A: 0.03 MPa
